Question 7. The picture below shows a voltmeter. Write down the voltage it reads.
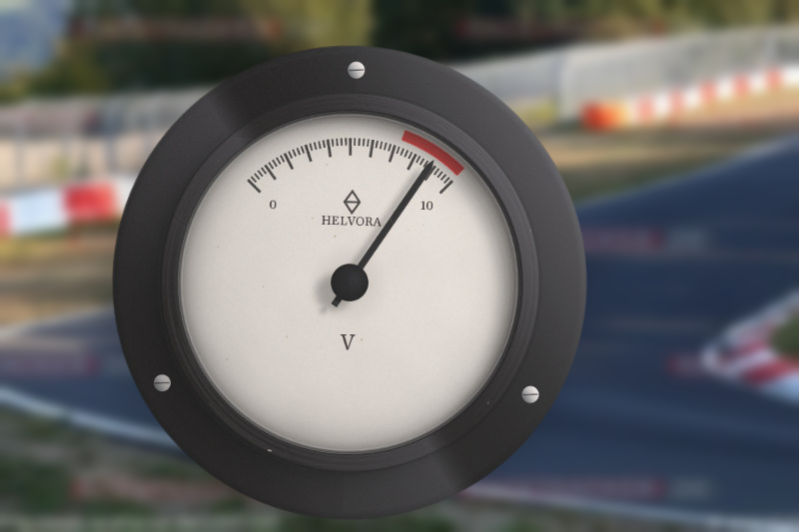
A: 8.8 V
